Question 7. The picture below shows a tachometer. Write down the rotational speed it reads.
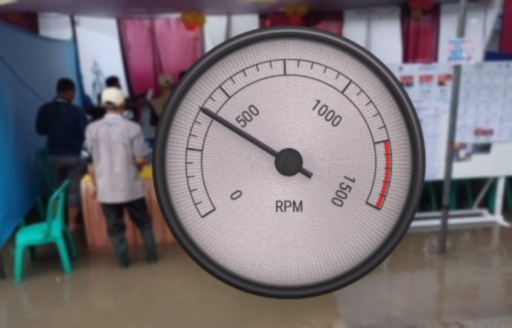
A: 400 rpm
